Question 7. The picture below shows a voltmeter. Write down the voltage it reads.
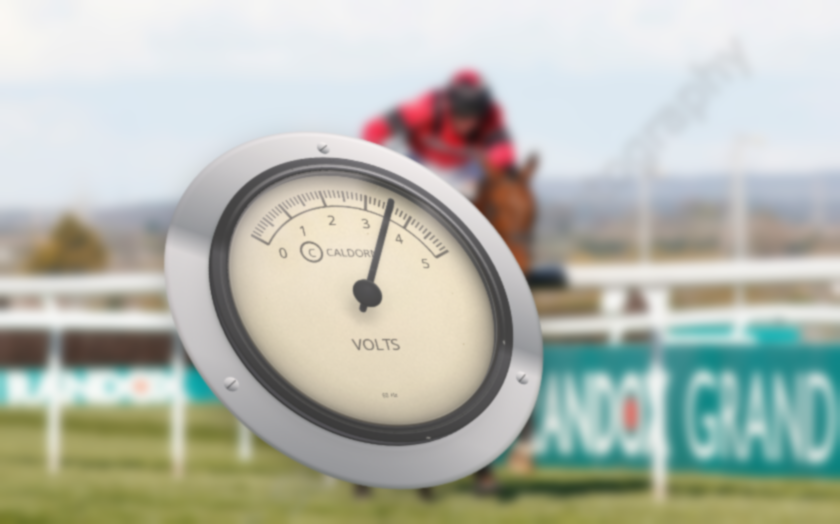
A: 3.5 V
